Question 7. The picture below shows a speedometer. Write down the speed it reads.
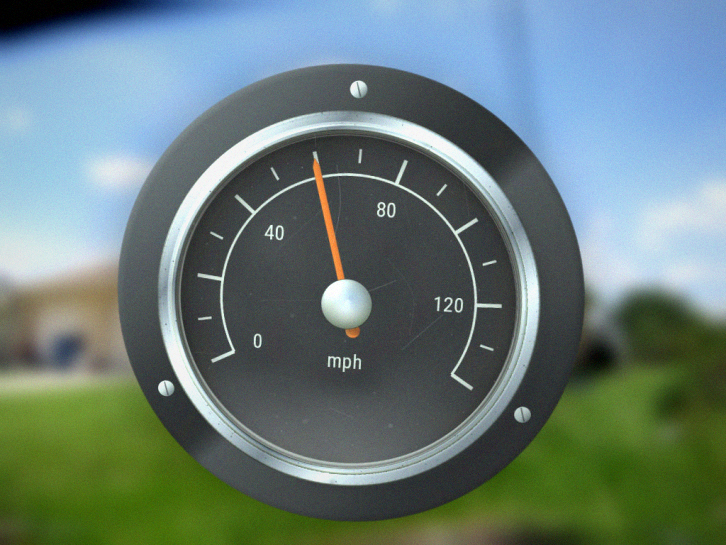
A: 60 mph
